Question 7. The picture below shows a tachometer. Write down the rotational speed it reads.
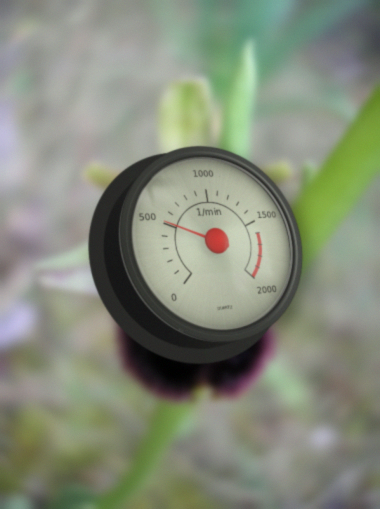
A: 500 rpm
